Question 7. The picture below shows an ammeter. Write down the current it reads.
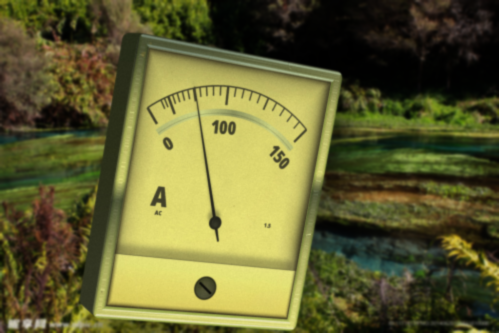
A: 75 A
